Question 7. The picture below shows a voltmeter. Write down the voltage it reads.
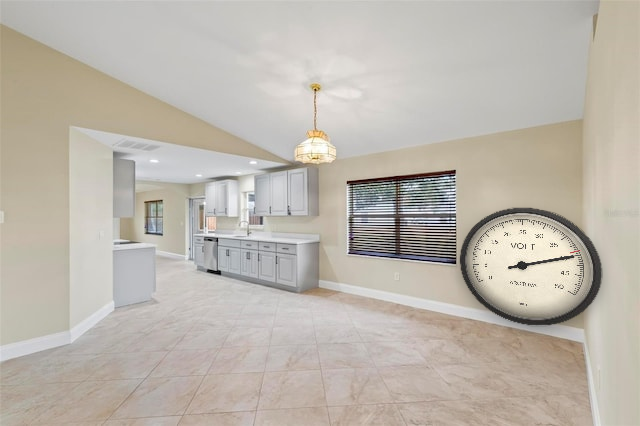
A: 40 V
